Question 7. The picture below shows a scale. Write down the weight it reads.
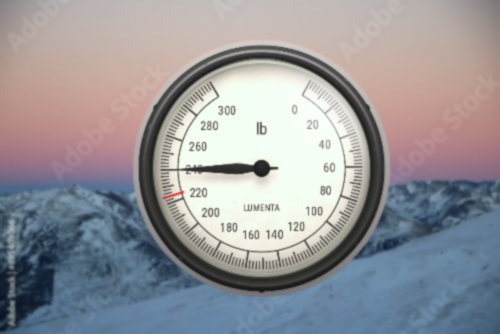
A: 240 lb
